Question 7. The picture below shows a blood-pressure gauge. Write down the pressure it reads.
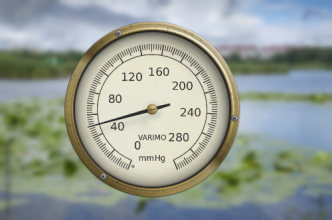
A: 50 mmHg
